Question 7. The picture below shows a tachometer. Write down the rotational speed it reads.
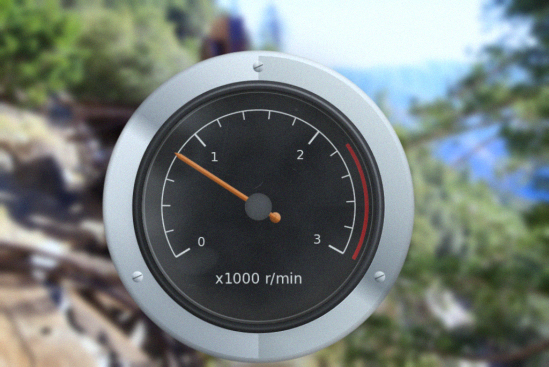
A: 800 rpm
